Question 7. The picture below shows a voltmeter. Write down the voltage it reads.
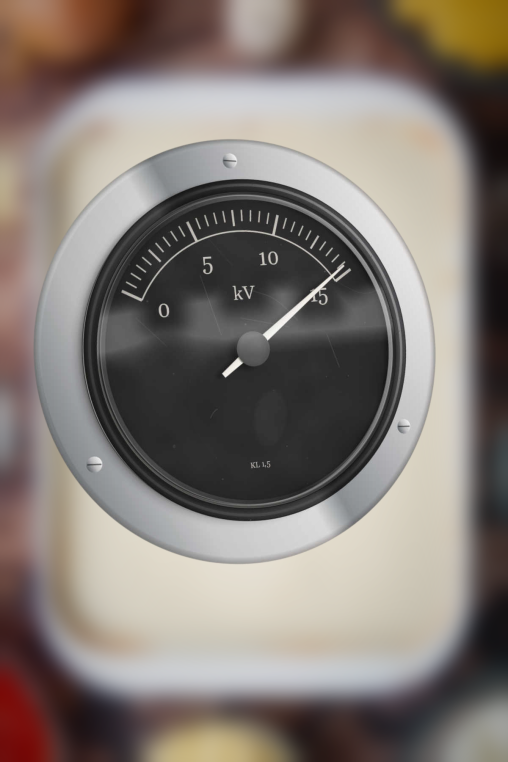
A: 14.5 kV
